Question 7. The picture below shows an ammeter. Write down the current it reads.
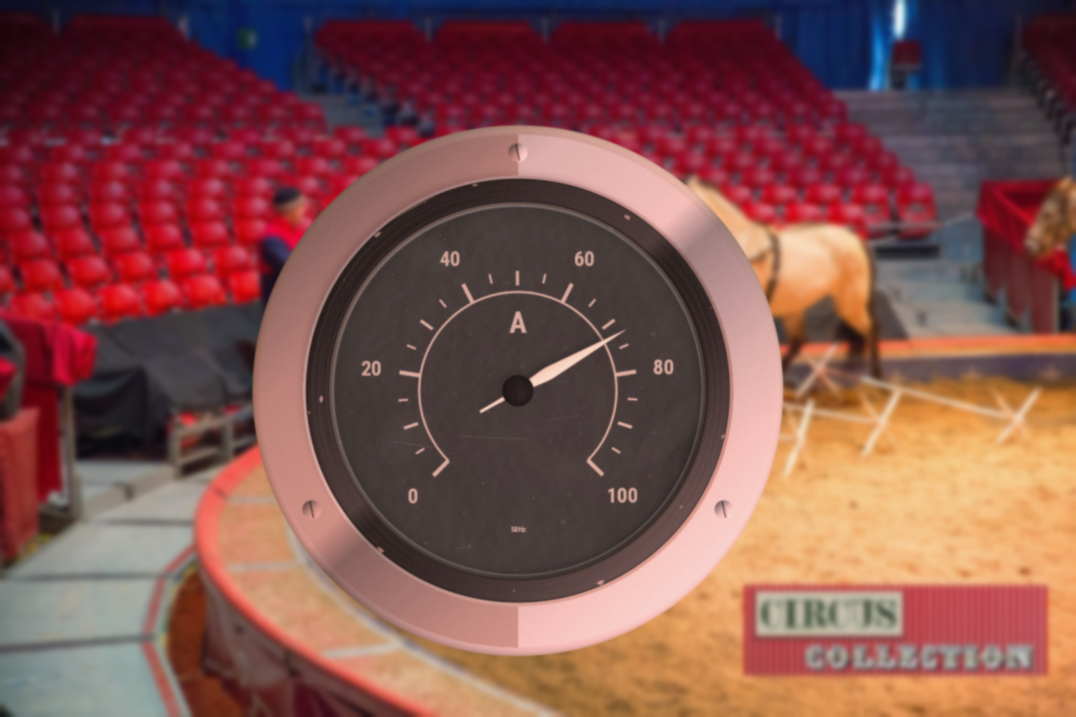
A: 72.5 A
